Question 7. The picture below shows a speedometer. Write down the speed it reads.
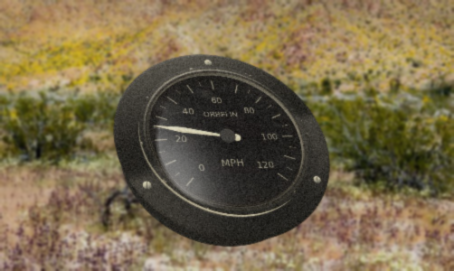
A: 25 mph
